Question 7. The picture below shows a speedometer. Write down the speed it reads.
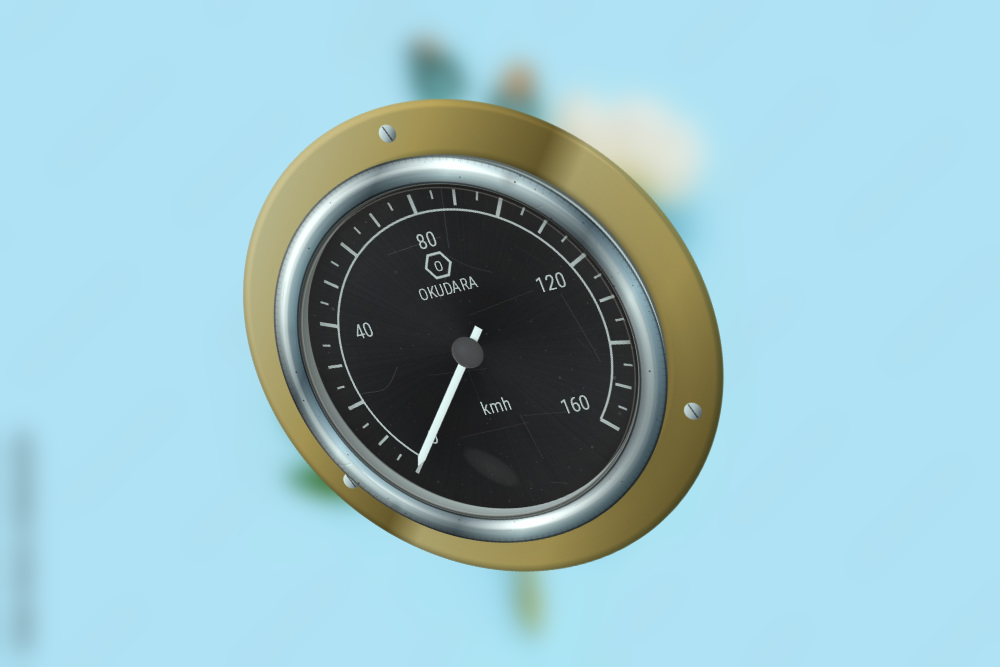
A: 0 km/h
